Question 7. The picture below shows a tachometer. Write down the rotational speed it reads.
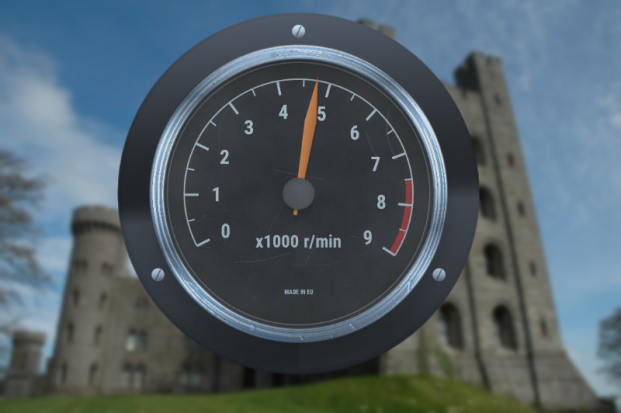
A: 4750 rpm
